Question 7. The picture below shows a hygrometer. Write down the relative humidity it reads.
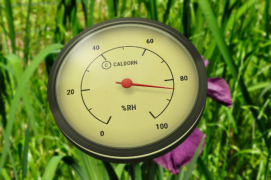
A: 85 %
